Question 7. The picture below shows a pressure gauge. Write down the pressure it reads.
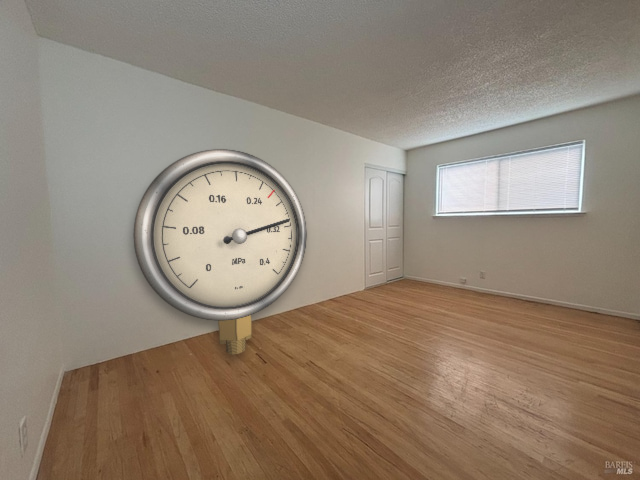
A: 0.31 MPa
